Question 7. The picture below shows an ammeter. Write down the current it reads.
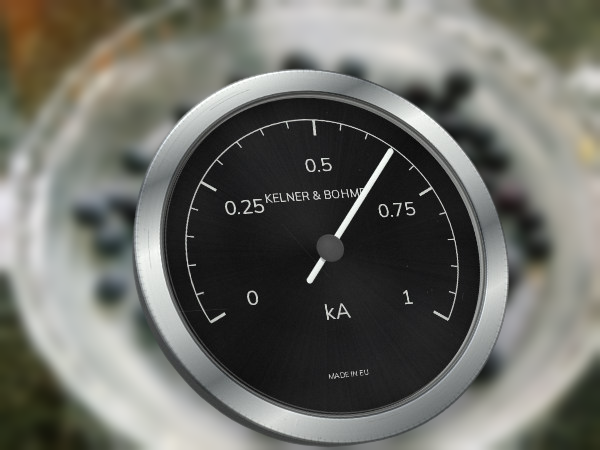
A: 0.65 kA
